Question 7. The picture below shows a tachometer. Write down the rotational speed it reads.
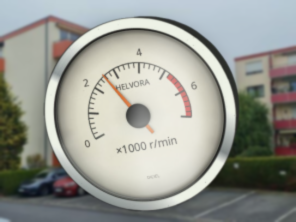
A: 2600 rpm
